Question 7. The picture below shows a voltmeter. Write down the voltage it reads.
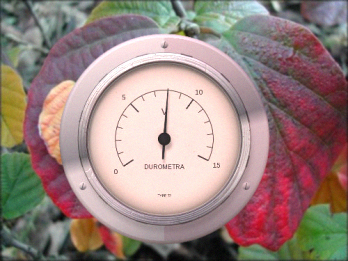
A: 8 V
